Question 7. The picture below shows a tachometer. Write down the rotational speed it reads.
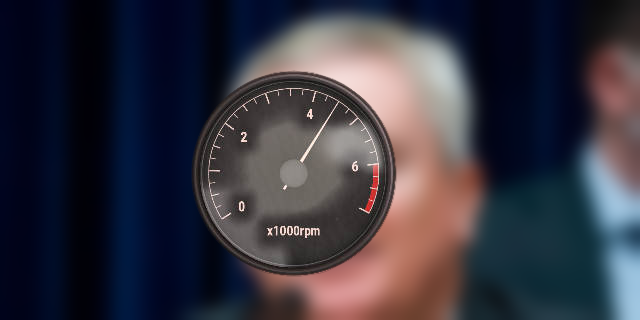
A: 4500 rpm
